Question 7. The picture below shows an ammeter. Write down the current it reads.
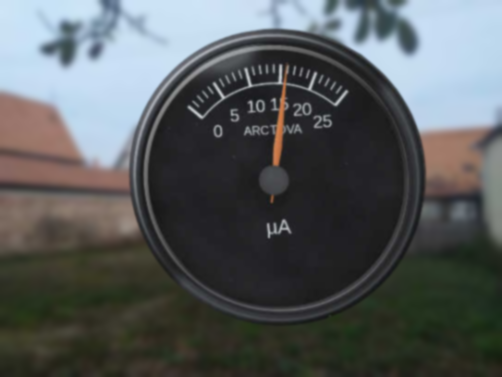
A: 16 µA
